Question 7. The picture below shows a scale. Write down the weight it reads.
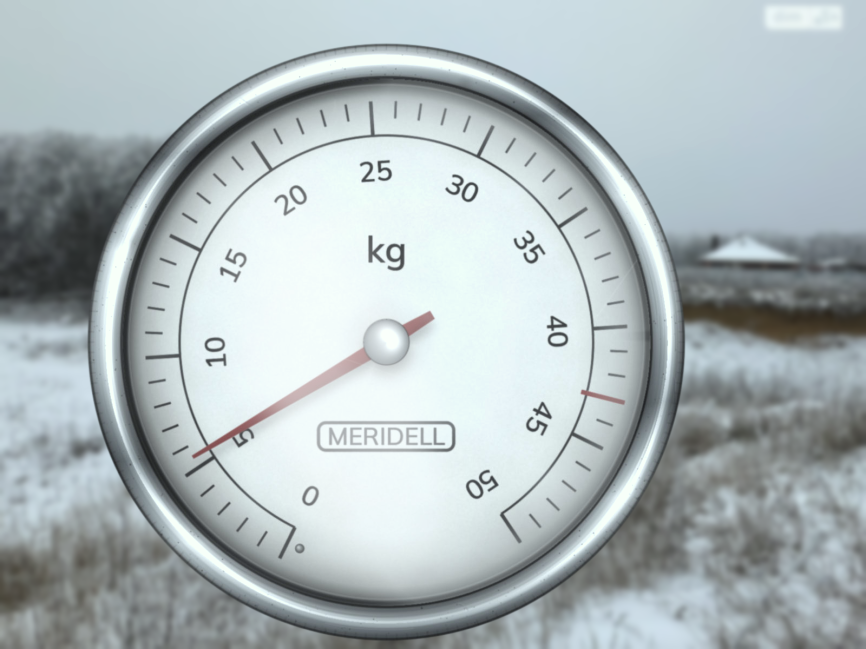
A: 5.5 kg
